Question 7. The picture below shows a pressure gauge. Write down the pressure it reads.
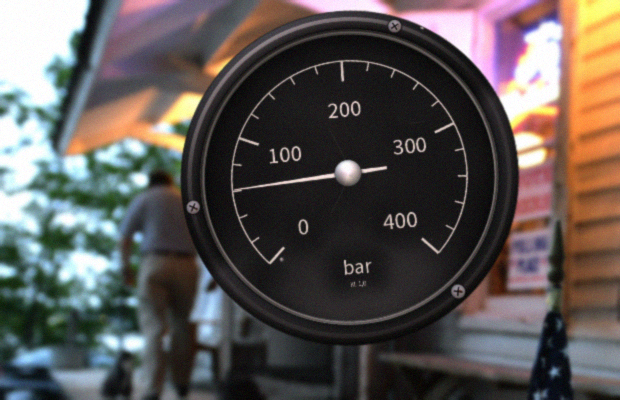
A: 60 bar
